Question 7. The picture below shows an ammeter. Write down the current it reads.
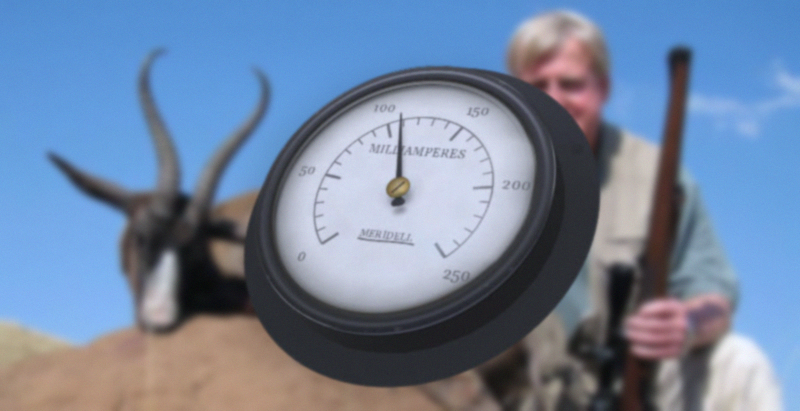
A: 110 mA
